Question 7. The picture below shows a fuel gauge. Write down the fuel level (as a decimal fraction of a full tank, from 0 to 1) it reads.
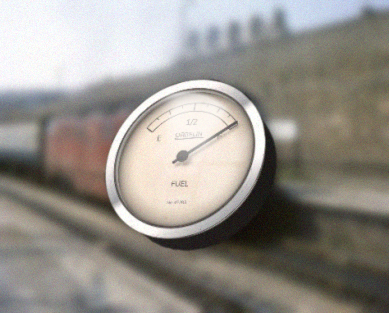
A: 1
